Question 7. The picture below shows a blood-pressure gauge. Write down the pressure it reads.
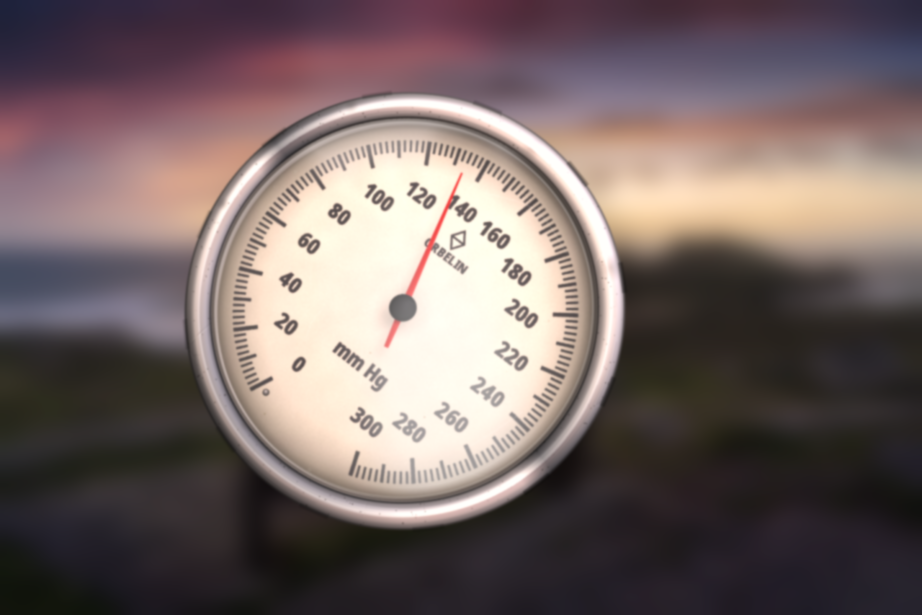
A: 134 mmHg
